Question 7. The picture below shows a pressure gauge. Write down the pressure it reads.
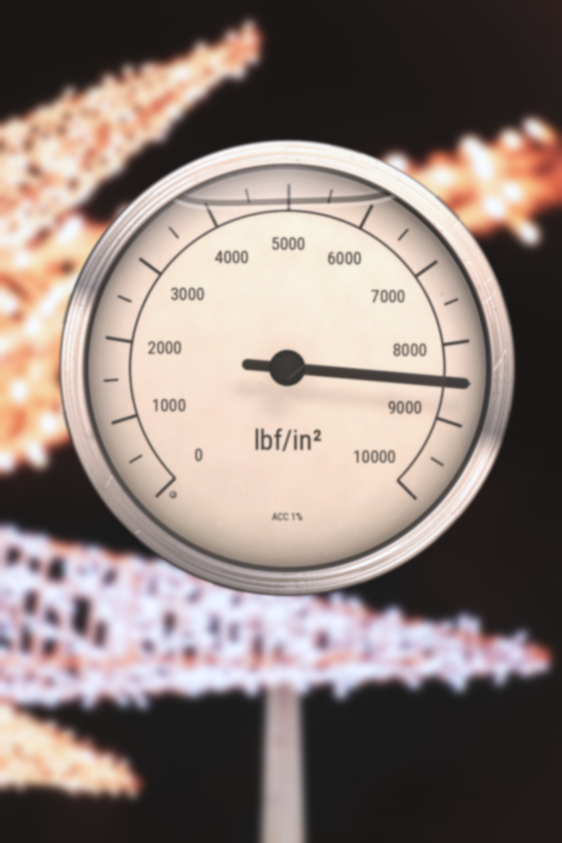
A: 8500 psi
